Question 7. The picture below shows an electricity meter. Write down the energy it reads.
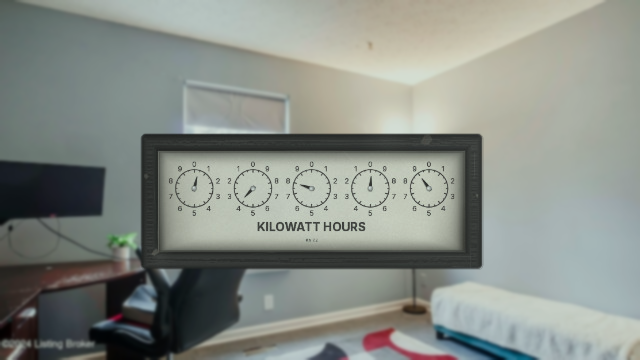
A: 3799 kWh
